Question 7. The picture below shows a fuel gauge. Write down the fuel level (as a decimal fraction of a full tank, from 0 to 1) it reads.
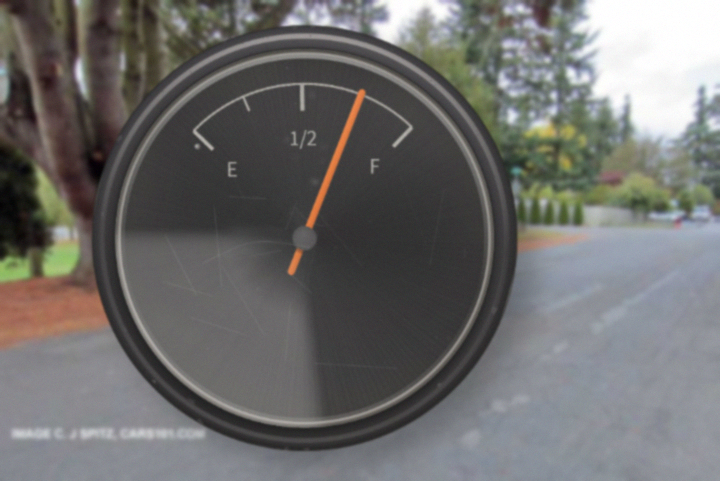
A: 0.75
